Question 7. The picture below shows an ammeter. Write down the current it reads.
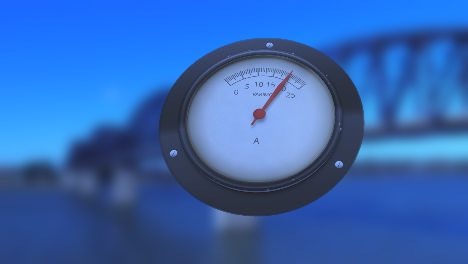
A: 20 A
